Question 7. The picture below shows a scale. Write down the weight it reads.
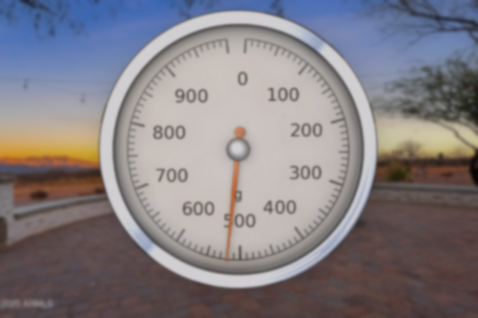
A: 520 g
